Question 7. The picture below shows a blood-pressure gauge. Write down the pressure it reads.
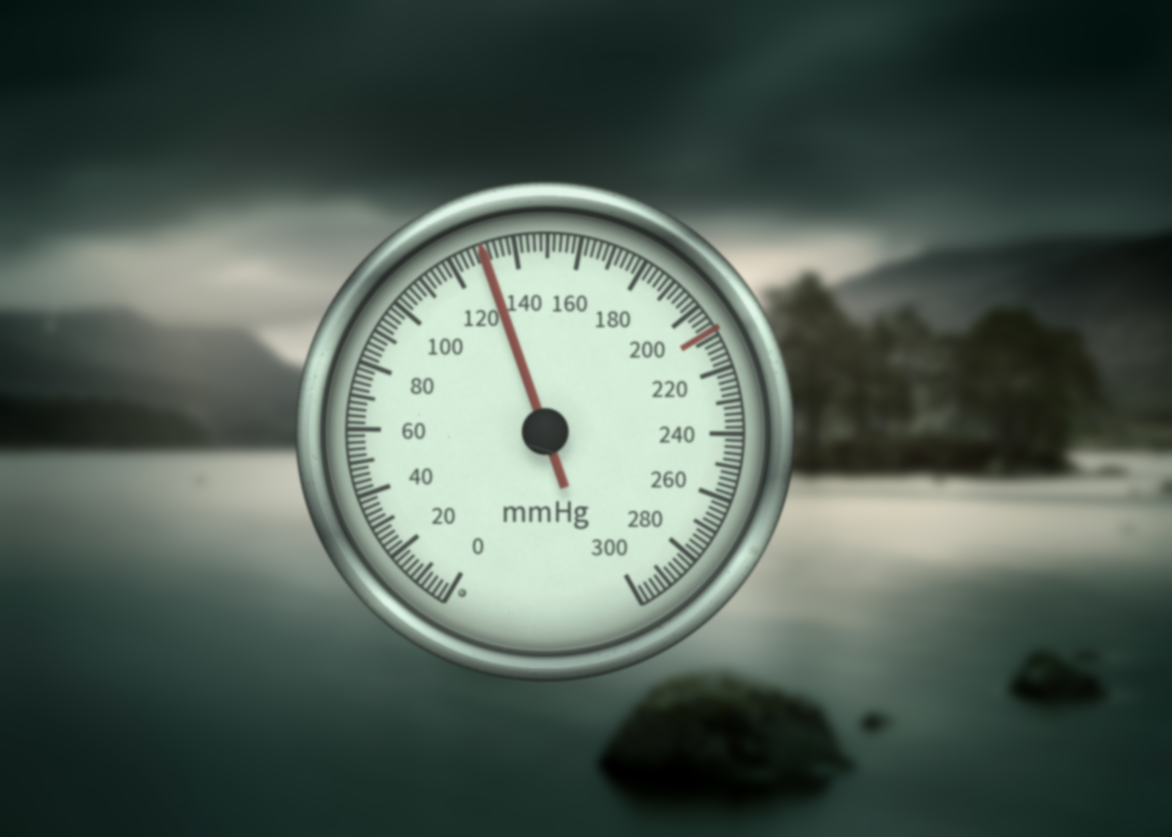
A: 130 mmHg
